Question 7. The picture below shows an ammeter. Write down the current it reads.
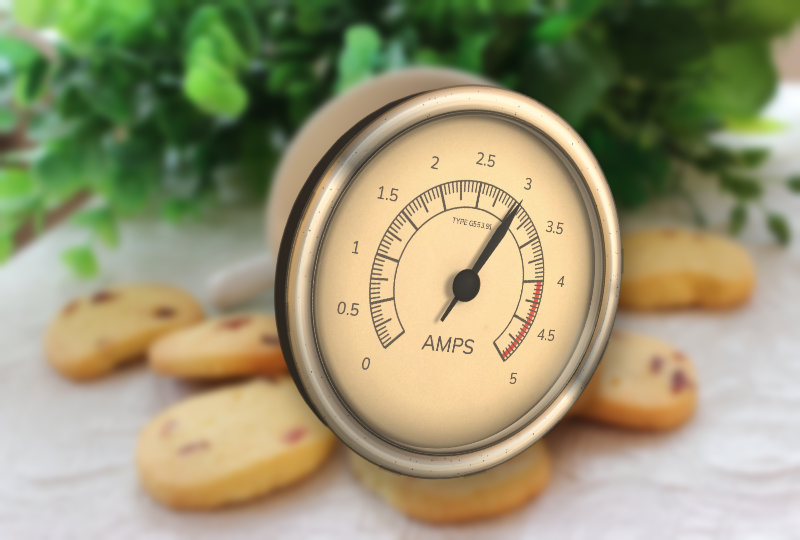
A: 3 A
